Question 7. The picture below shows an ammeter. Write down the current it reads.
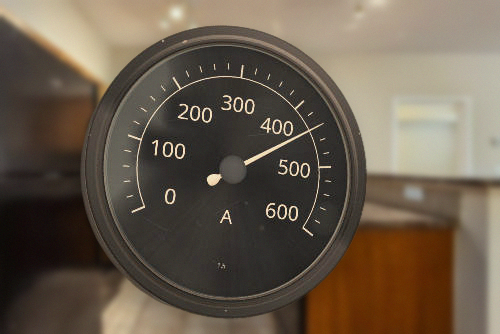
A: 440 A
